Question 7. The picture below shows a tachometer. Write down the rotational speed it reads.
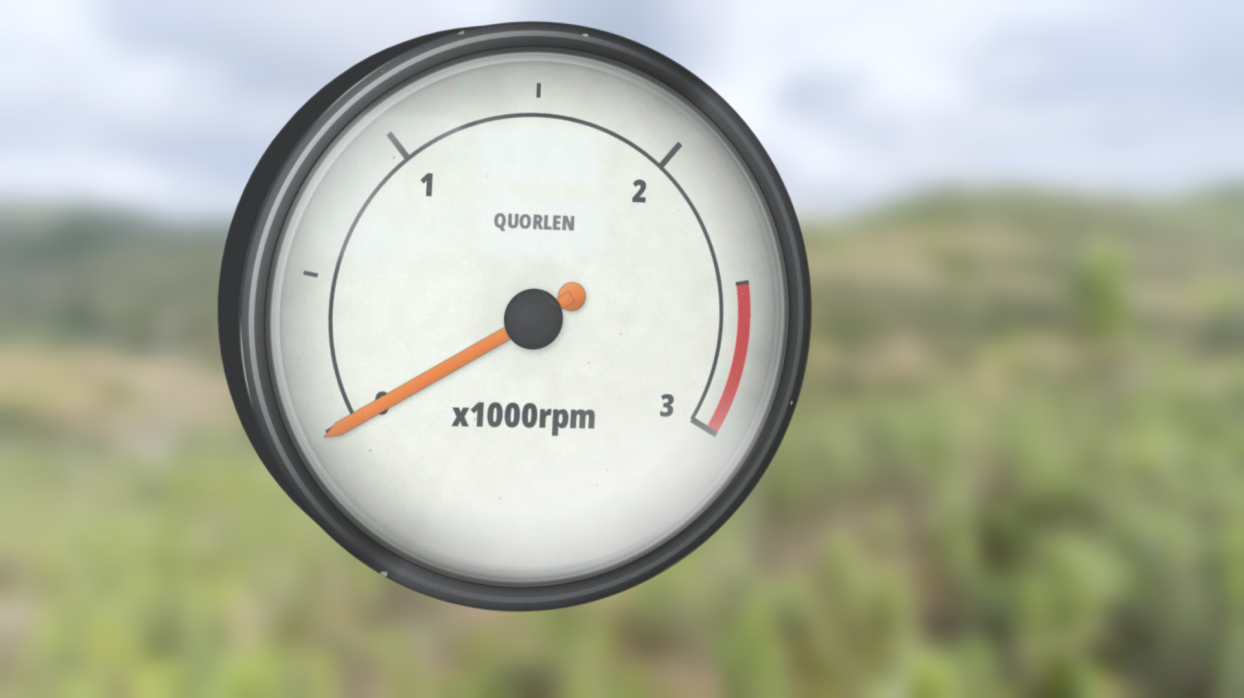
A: 0 rpm
